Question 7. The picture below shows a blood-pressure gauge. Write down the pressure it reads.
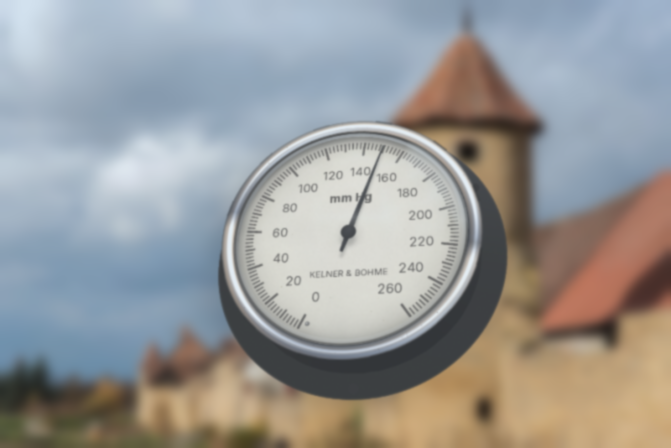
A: 150 mmHg
